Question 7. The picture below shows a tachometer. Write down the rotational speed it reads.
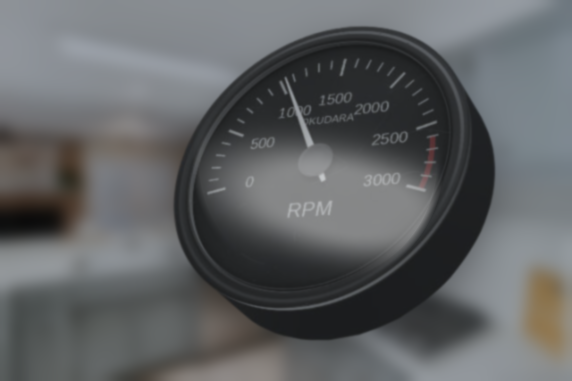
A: 1050 rpm
